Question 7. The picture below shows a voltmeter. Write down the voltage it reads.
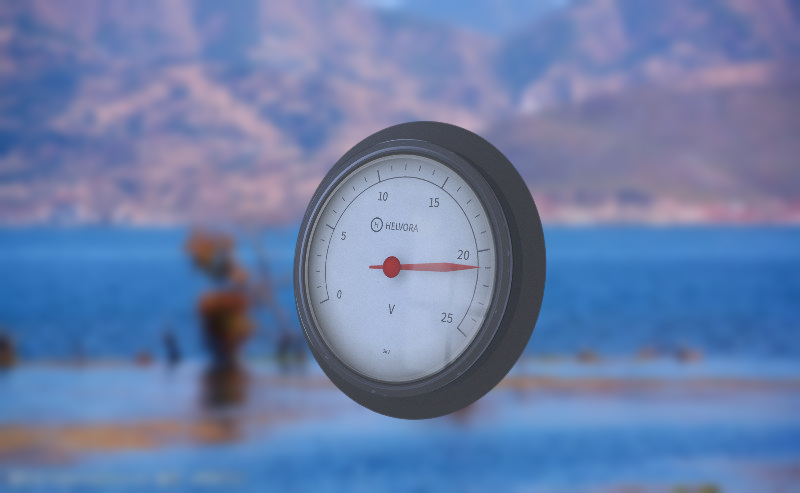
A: 21 V
